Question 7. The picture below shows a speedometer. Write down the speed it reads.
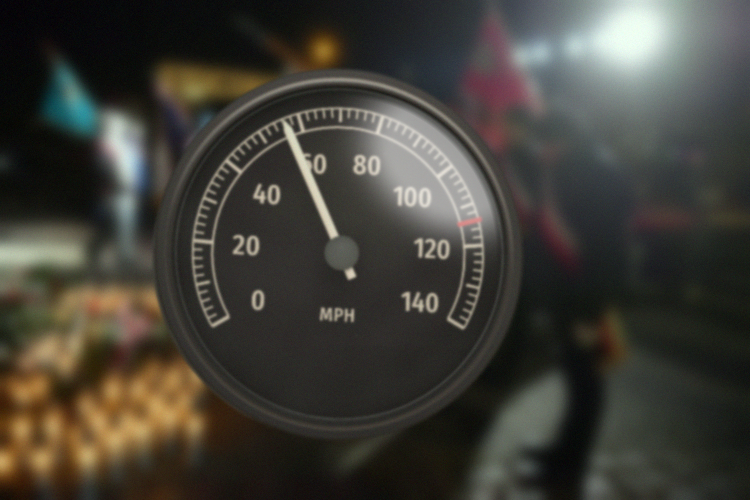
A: 56 mph
